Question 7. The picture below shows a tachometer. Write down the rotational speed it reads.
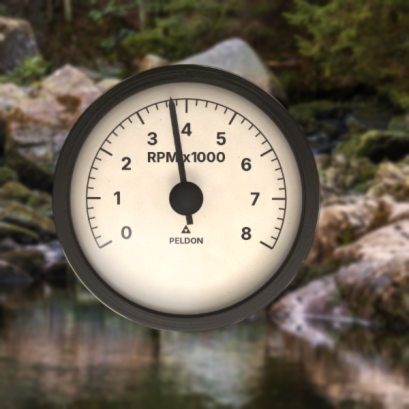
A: 3700 rpm
